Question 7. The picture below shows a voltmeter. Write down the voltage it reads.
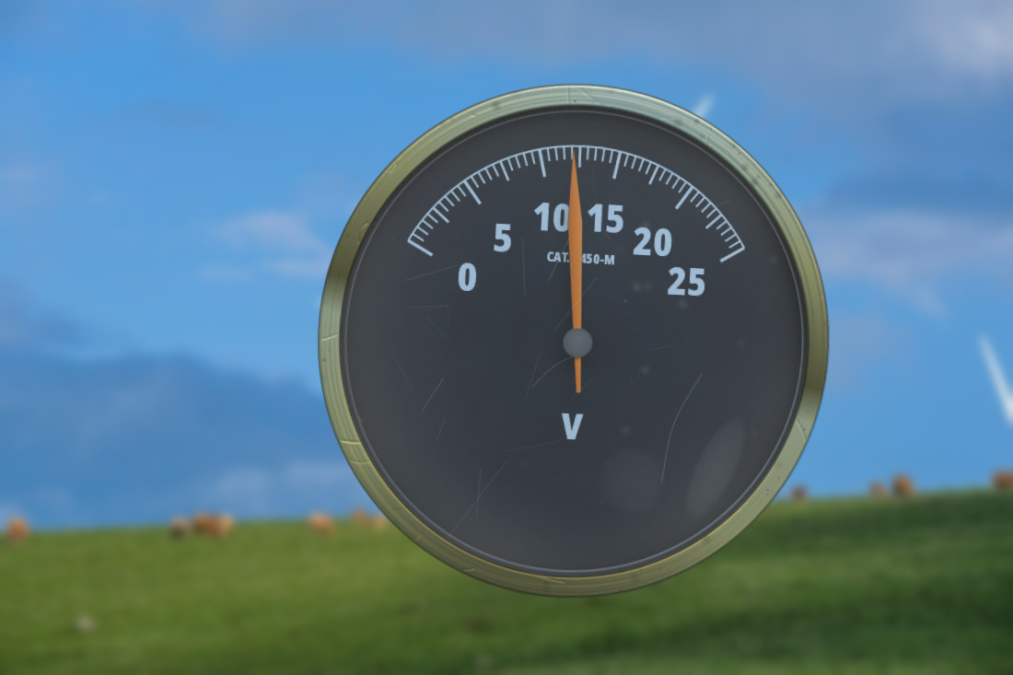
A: 12 V
